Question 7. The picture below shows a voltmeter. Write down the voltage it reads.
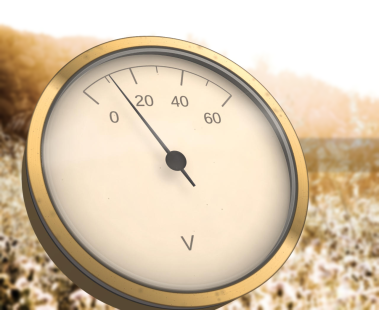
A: 10 V
